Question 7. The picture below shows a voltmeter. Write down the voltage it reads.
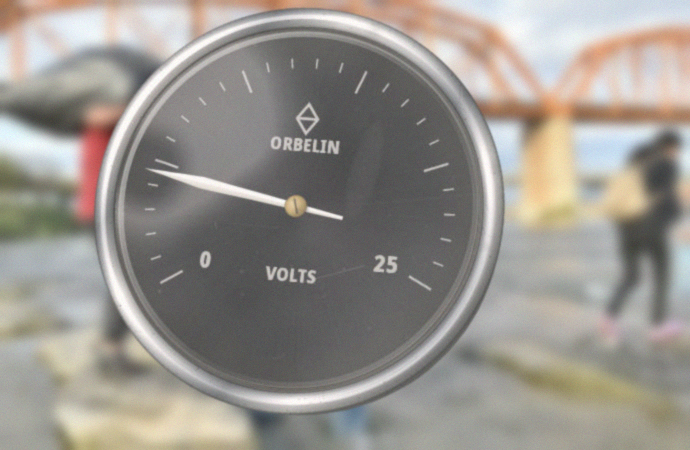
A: 4.5 V
